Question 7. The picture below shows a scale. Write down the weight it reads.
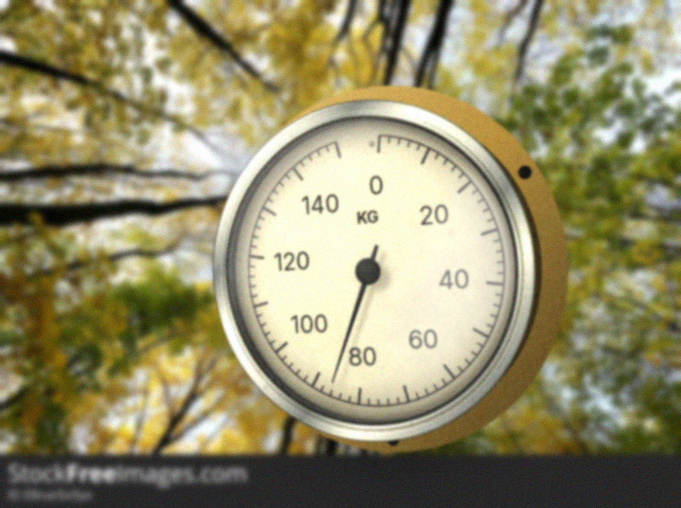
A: 86 kg
